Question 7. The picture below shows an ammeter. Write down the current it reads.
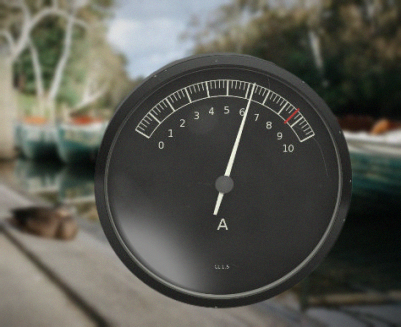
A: 6.2 A
